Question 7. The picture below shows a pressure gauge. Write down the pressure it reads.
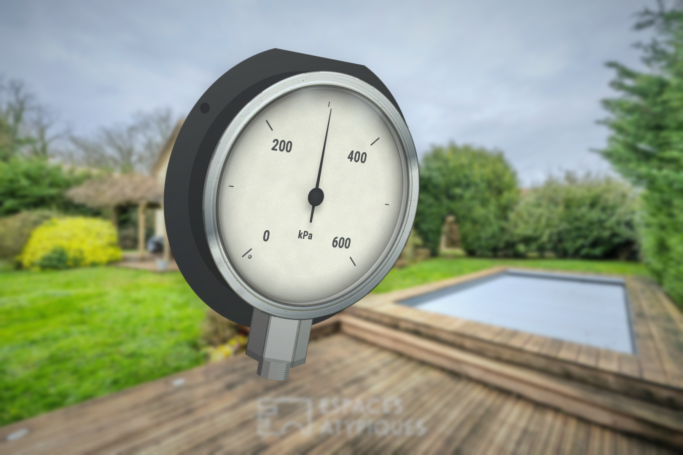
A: 300 kPa
